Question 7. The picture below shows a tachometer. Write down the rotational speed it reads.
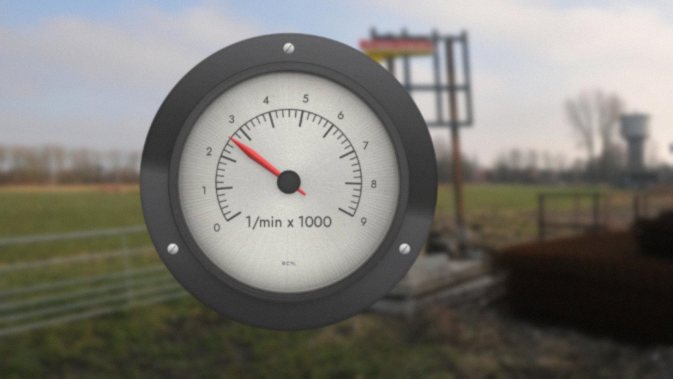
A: 2600 rpm
